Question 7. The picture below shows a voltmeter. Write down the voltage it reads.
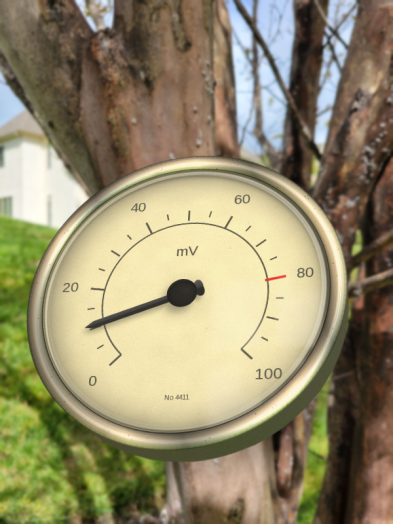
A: 10 mV
